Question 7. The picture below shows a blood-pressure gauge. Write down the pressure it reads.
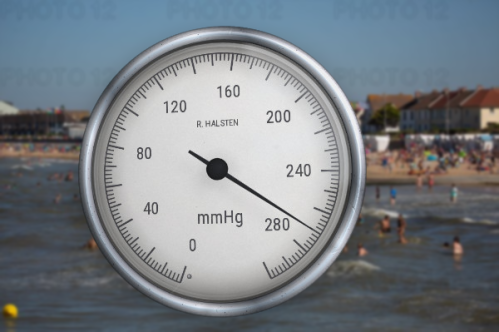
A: 270 mmHg
